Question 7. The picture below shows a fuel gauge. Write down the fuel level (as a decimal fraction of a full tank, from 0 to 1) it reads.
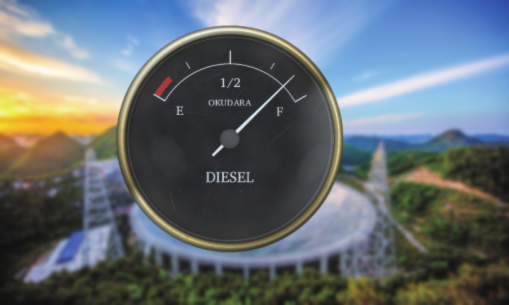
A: 0.875
